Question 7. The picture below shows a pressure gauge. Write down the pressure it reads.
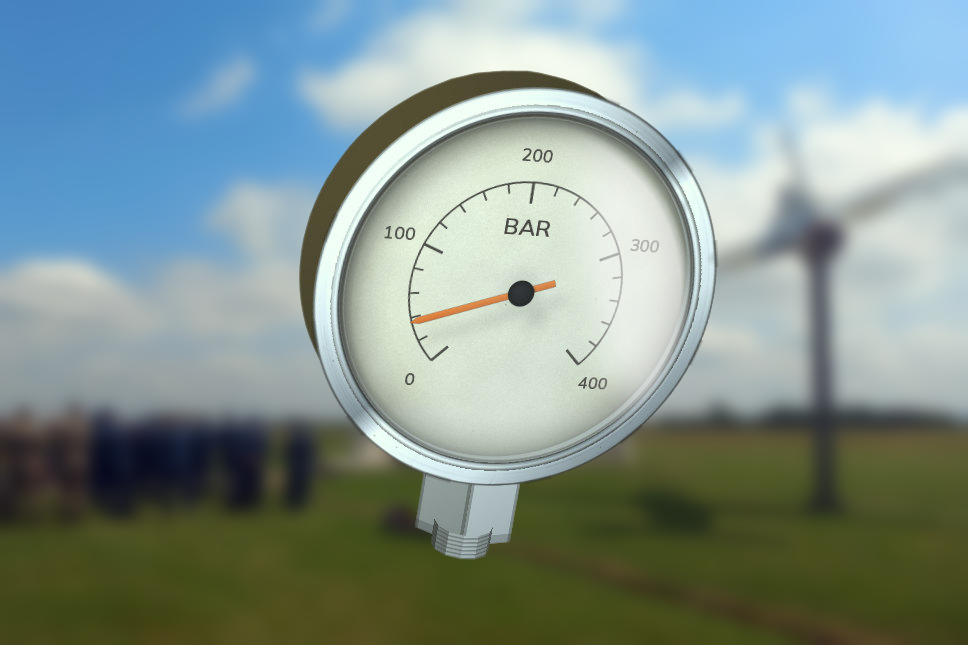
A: 40 bar
